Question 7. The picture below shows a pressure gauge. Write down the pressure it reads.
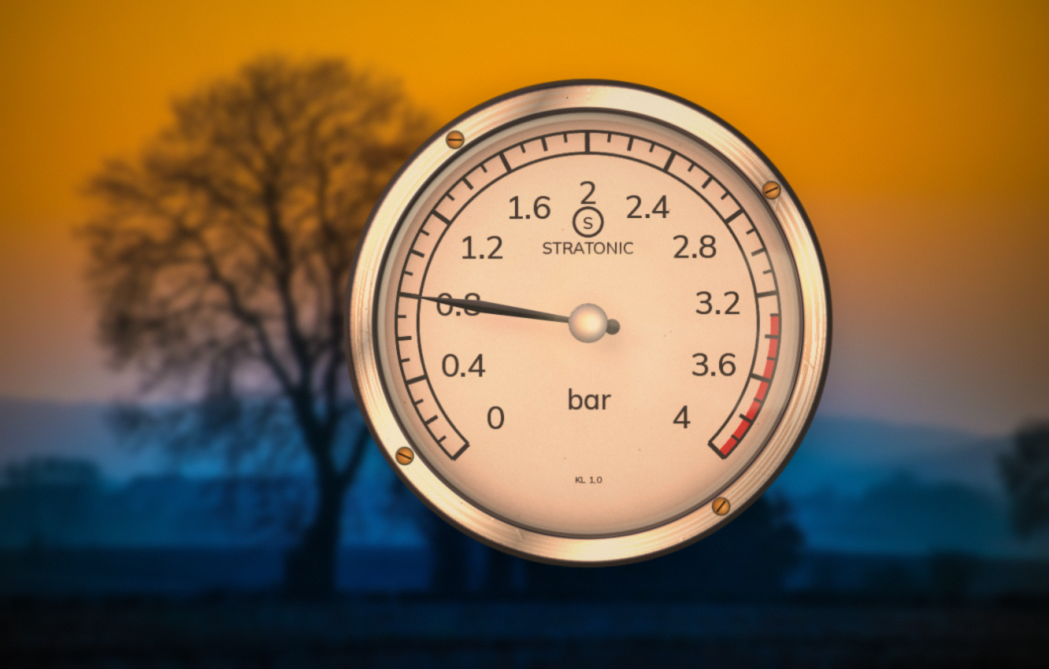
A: 0.8 bar
